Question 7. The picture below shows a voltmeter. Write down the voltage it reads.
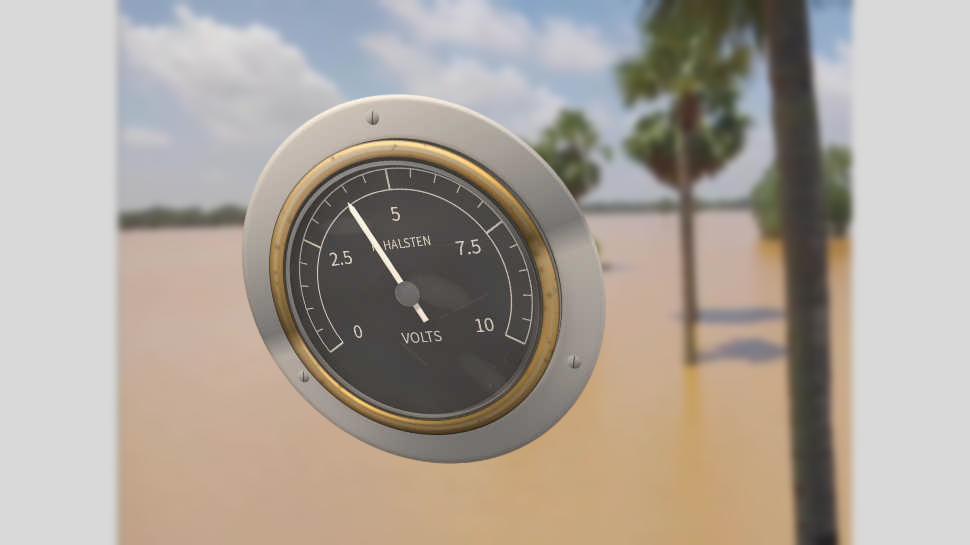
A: 4 V
